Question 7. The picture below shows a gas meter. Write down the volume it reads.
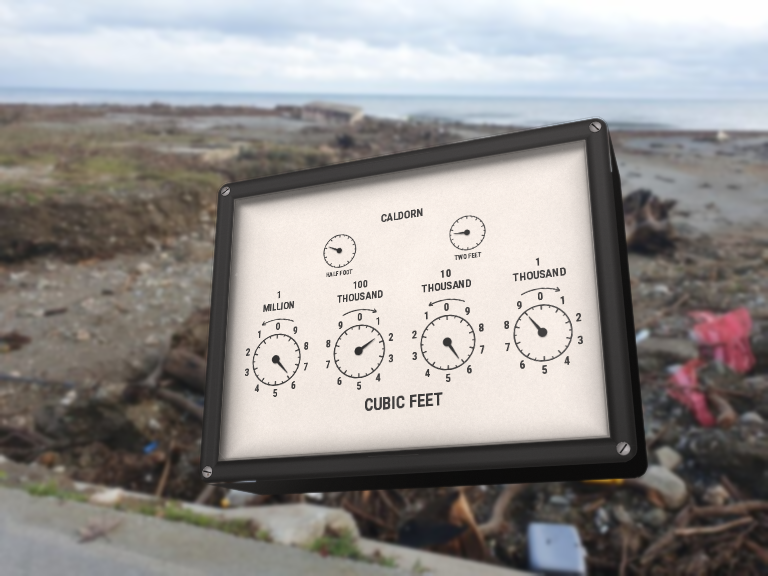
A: 615900 ft³
